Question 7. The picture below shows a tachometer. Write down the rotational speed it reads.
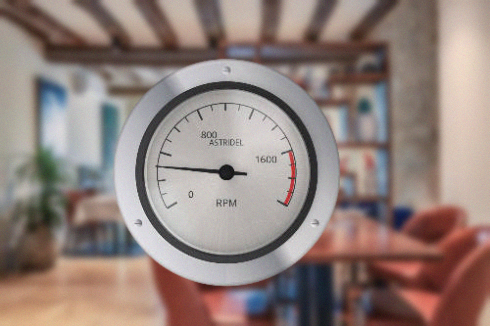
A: 300 rpm
